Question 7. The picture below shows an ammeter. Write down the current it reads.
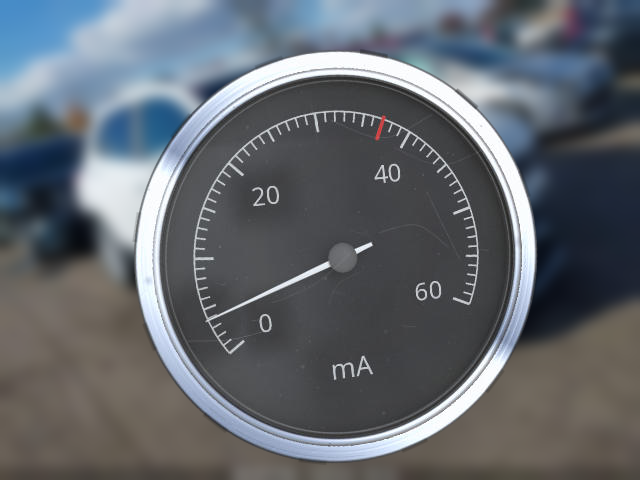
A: 4 mA
